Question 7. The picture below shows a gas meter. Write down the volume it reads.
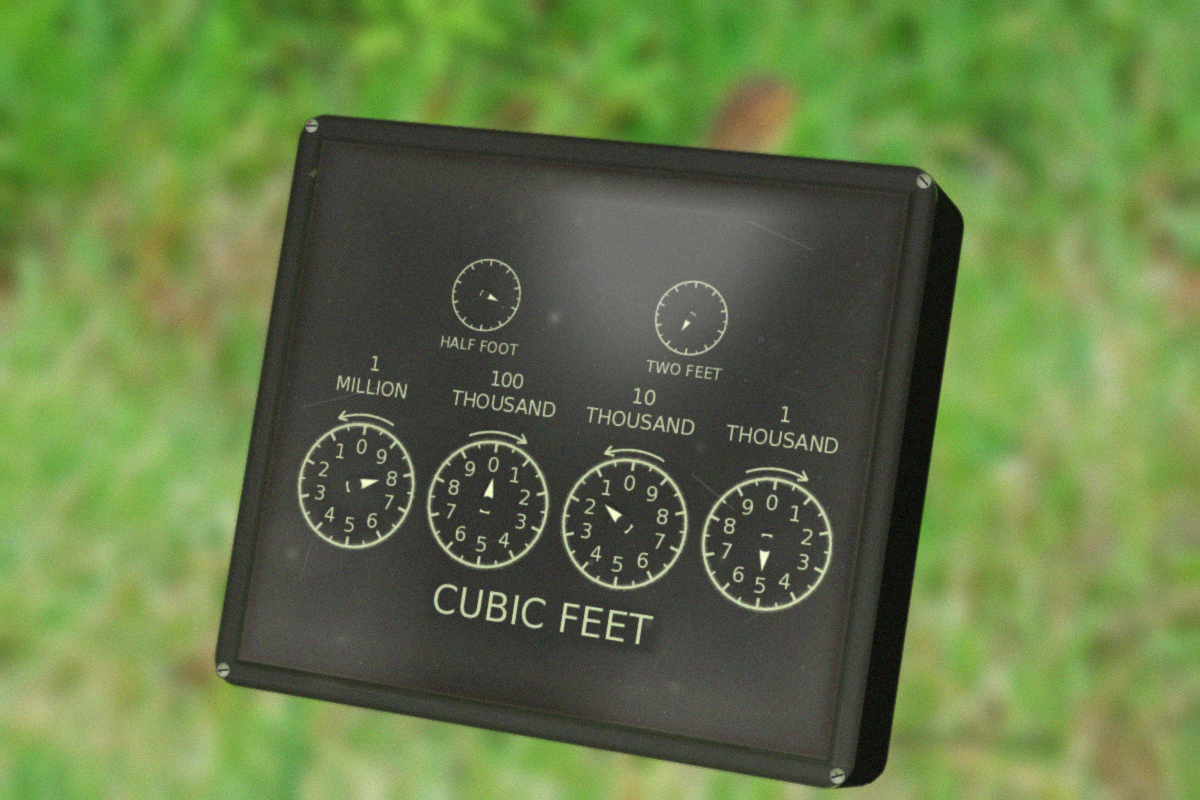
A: 801500 ft³
